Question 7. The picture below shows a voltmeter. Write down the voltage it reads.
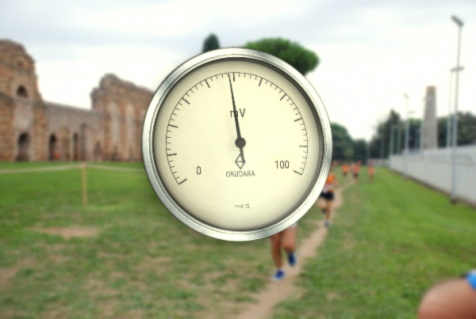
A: 48 mV
